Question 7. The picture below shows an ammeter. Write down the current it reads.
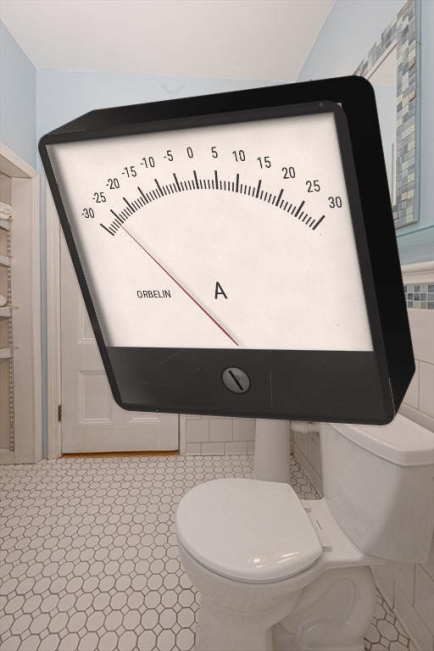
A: -25 A
